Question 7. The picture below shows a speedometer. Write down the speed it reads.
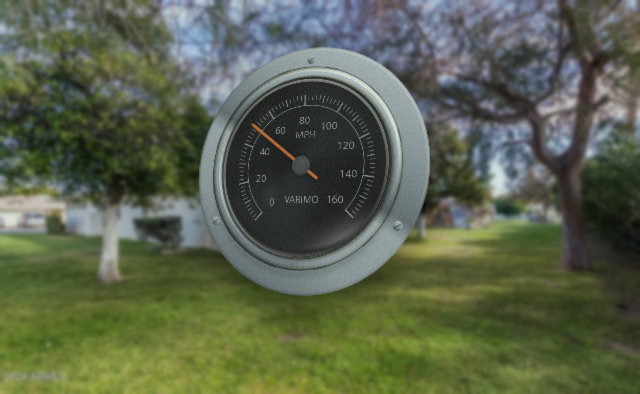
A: 50 mph
